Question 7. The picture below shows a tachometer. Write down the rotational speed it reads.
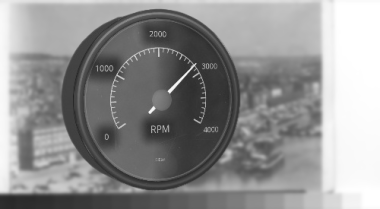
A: 2800 rpm
